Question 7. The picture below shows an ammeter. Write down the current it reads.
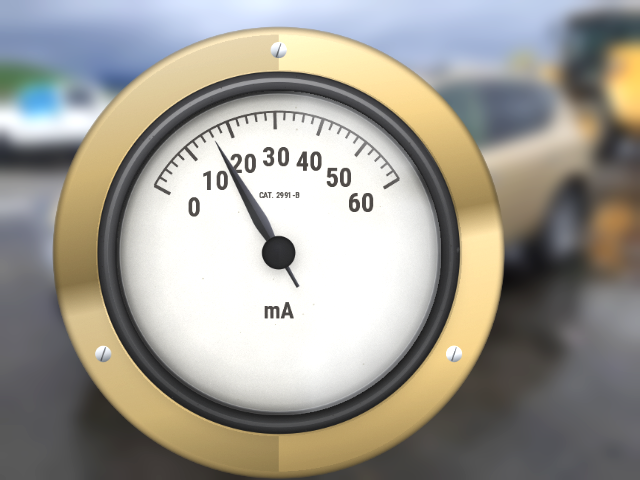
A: 16 mA
